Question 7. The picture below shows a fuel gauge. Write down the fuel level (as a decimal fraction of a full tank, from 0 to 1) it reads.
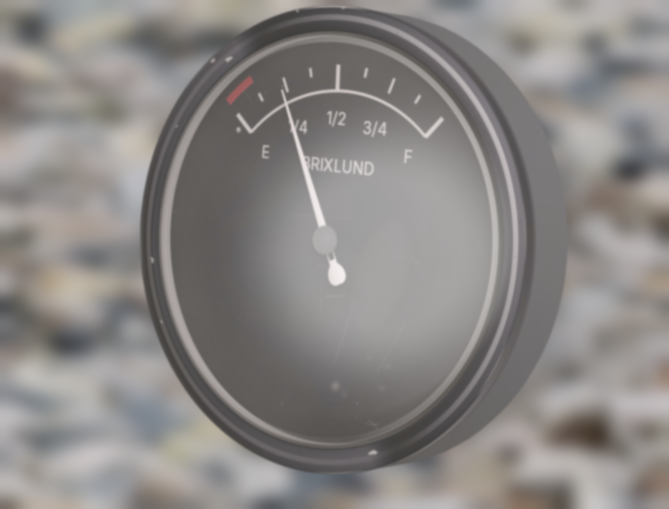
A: 0.25
